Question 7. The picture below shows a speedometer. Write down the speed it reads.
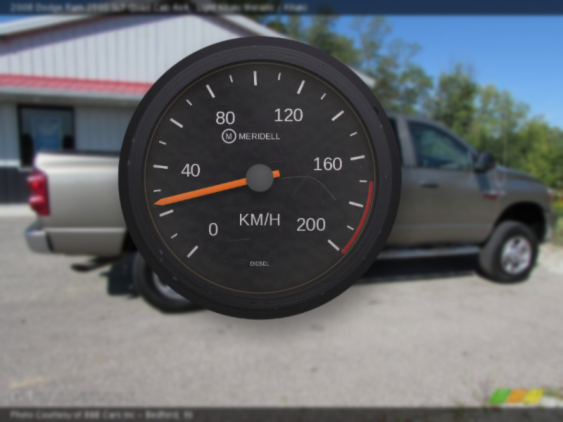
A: 25 km/h
